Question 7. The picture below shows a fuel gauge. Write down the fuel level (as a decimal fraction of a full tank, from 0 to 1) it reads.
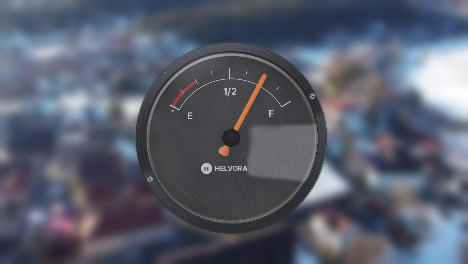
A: 0.75
